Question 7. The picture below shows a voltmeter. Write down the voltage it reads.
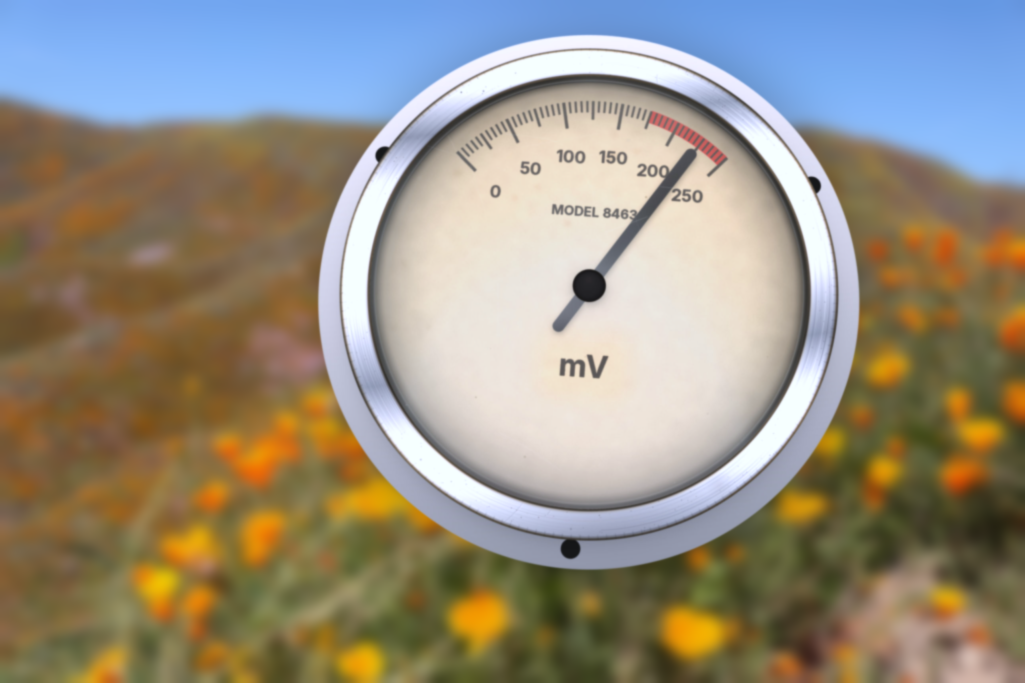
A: 225 mV
